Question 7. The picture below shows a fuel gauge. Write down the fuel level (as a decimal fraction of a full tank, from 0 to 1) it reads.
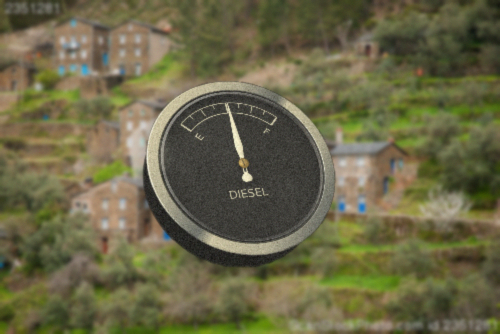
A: 0.5
